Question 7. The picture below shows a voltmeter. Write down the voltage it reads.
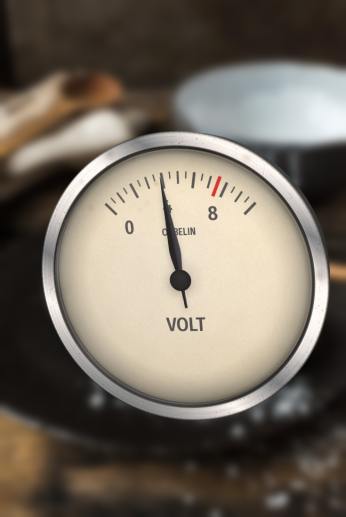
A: 4 V
